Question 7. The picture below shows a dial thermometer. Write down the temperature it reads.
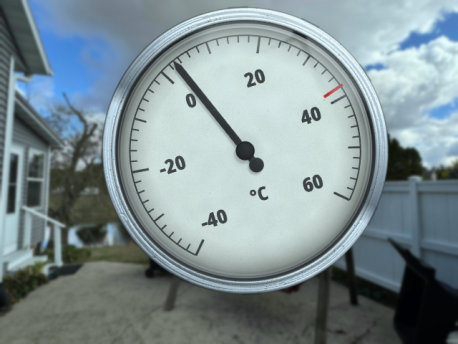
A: 3 °C
